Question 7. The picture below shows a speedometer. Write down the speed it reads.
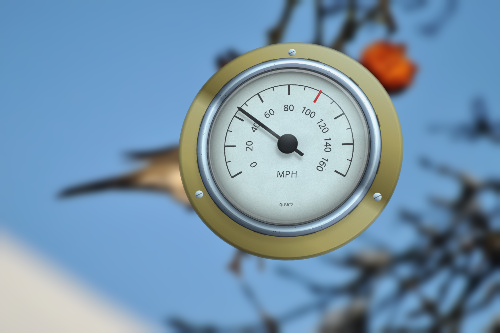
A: 45 mph
